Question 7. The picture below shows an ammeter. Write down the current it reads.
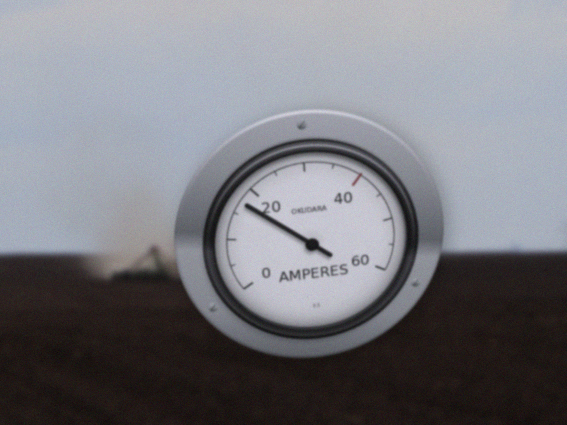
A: 17.5 A
